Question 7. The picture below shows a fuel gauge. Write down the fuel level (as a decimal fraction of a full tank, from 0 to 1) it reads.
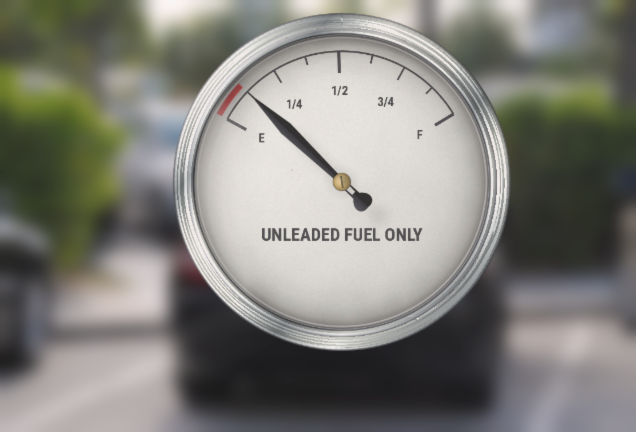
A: 0.125
